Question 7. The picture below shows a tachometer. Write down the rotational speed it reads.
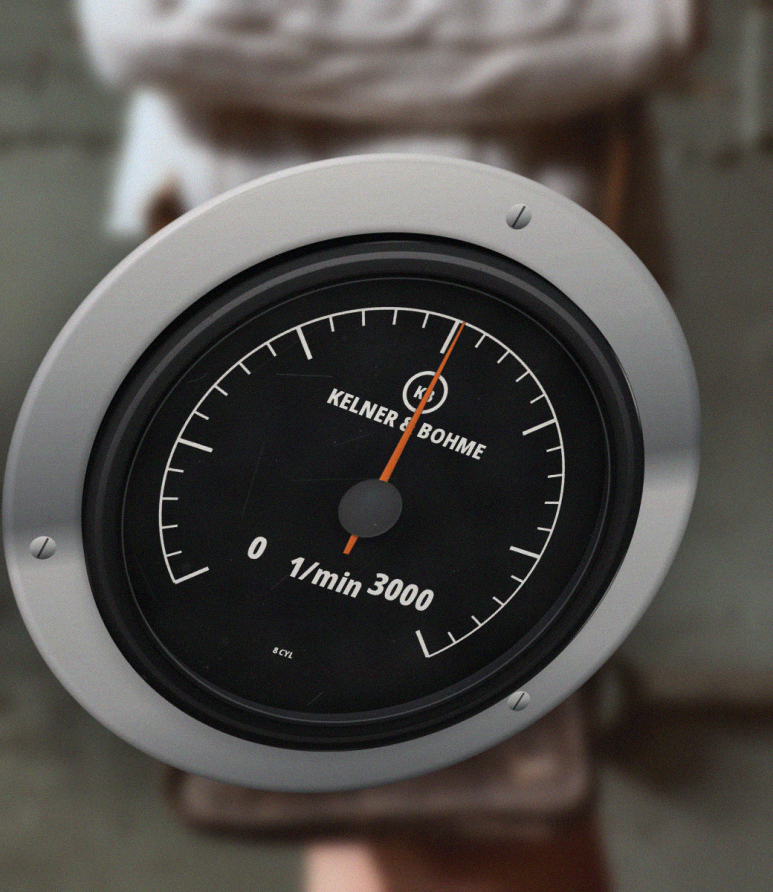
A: 1500 rpm
